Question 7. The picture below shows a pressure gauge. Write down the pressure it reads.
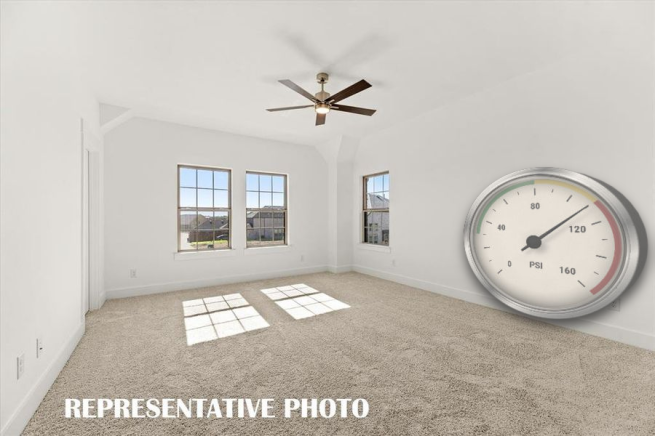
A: 110 psi
